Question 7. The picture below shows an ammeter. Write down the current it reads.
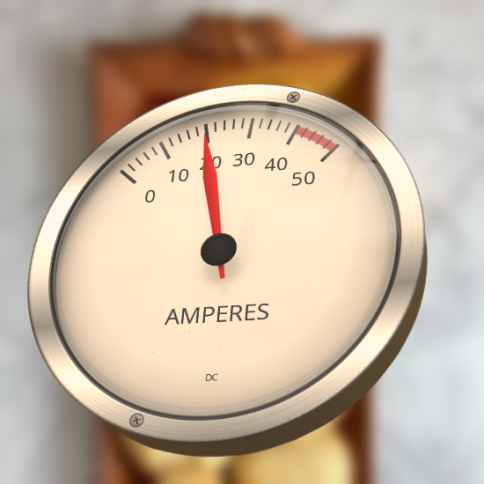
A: 20 A
